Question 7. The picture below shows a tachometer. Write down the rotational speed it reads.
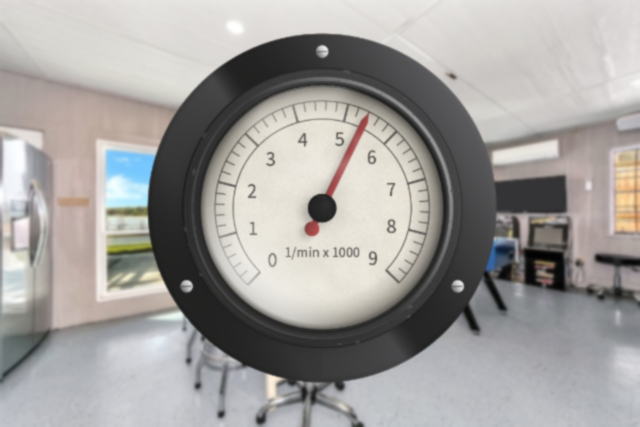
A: 5400 rpm
